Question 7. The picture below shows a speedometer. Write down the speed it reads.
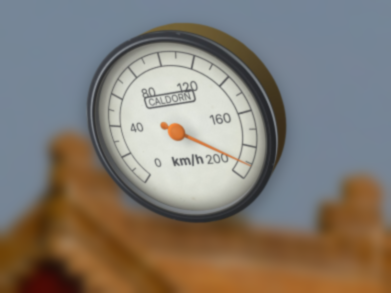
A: 190 km/h
